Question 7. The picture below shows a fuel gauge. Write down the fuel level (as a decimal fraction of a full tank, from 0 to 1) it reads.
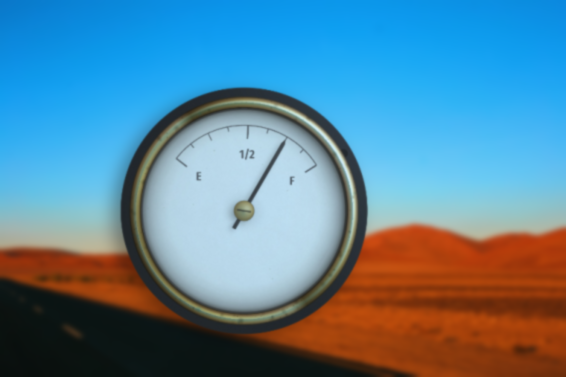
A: 0.75
